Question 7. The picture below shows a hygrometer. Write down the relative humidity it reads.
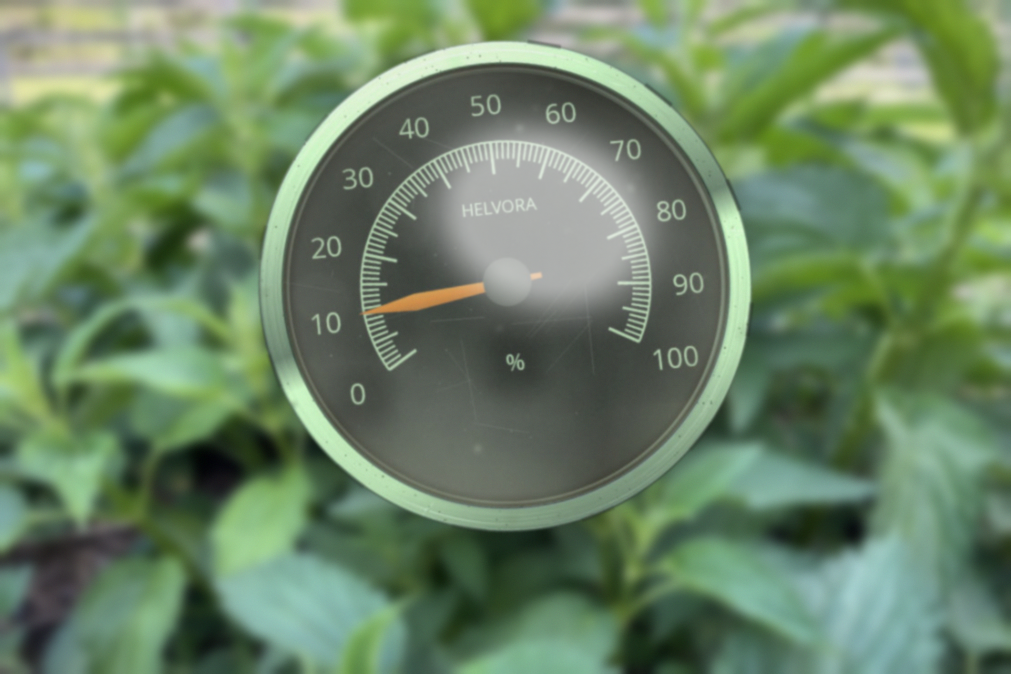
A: 10 %
